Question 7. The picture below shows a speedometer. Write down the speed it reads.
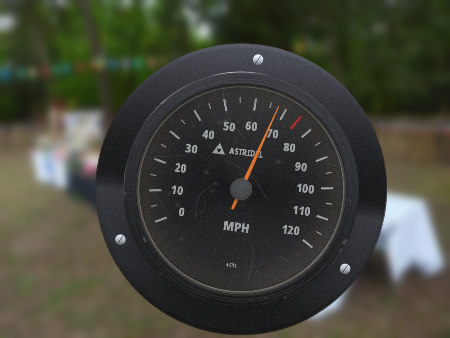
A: 67.5 mph
